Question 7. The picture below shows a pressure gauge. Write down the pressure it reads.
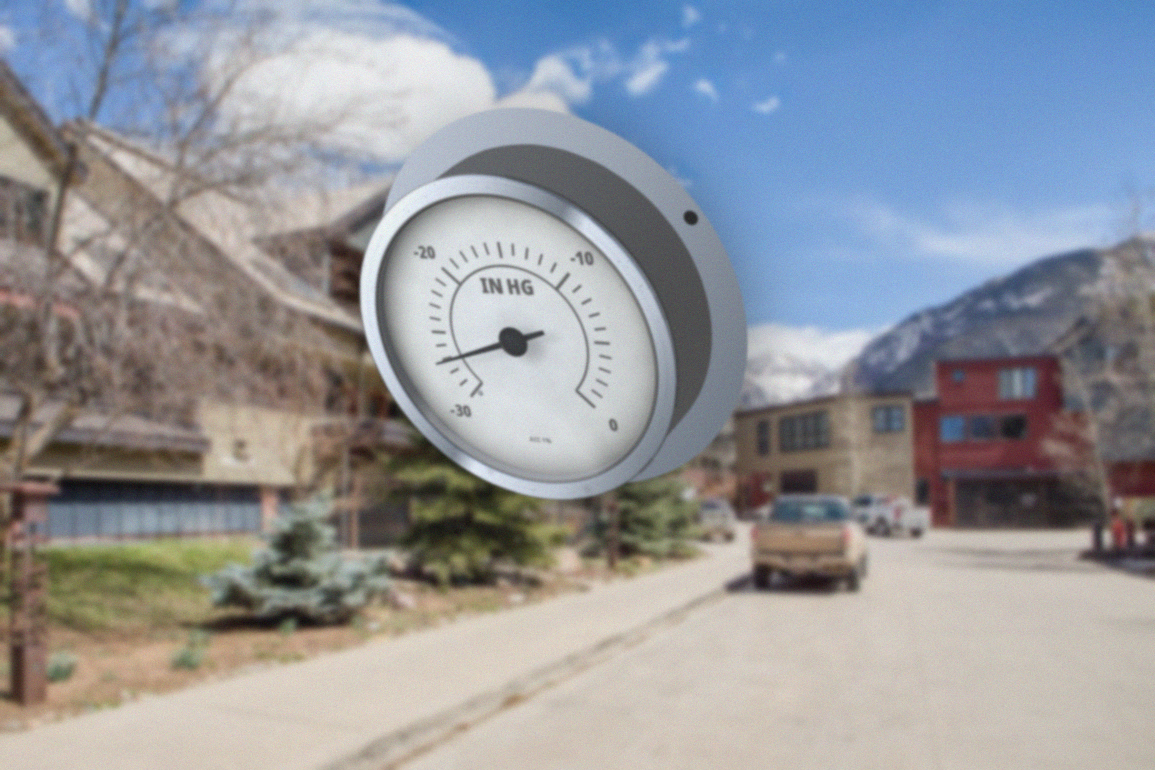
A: -27 inHg
